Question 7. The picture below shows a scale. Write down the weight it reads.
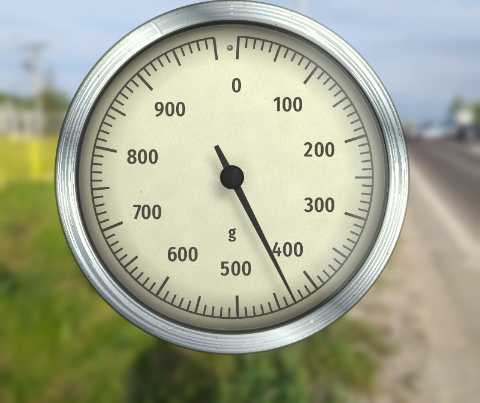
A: 430 g
